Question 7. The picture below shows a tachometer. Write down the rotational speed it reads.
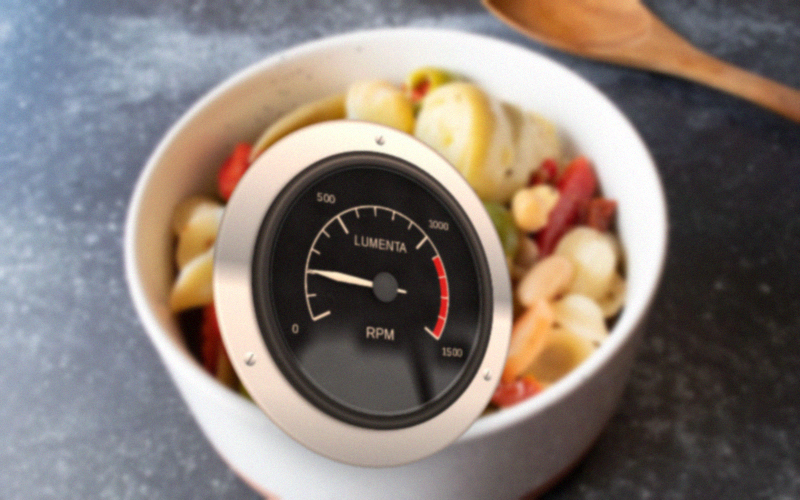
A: 200 rpm
